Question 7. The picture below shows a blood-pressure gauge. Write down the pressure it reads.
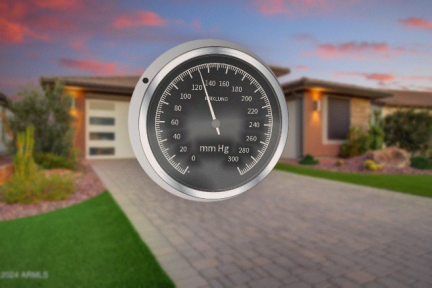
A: 130 mmHg
